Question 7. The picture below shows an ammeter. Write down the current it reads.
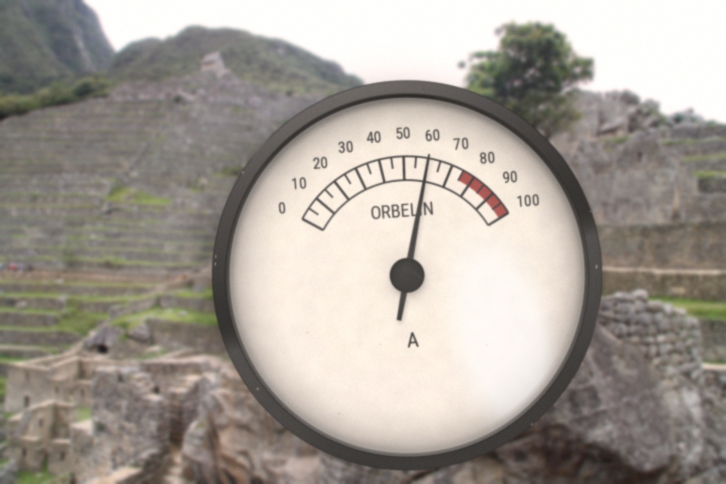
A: 60 A
